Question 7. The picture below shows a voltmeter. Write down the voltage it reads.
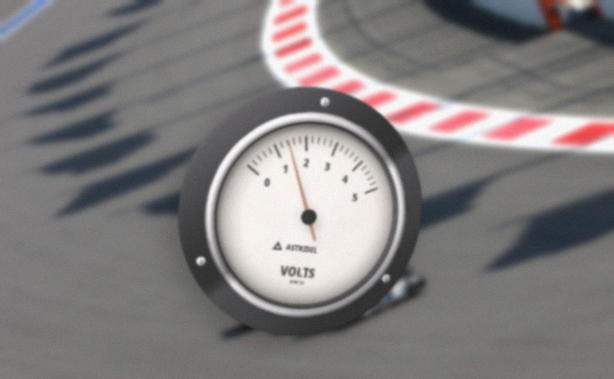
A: 1.4 V
